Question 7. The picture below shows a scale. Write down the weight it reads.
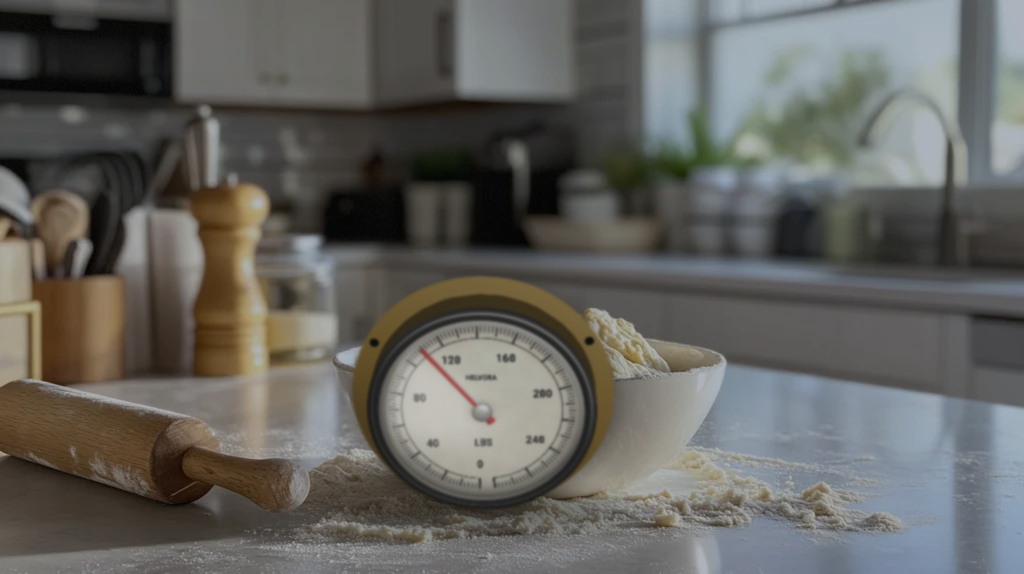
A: 110 lb
